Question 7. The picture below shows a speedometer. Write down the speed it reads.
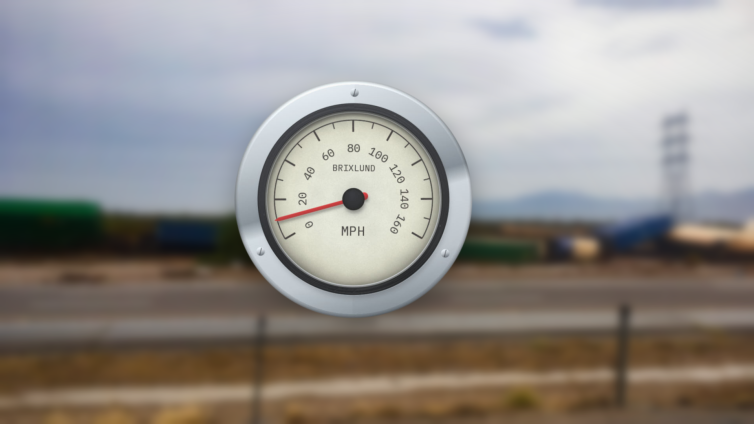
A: 10 mph
